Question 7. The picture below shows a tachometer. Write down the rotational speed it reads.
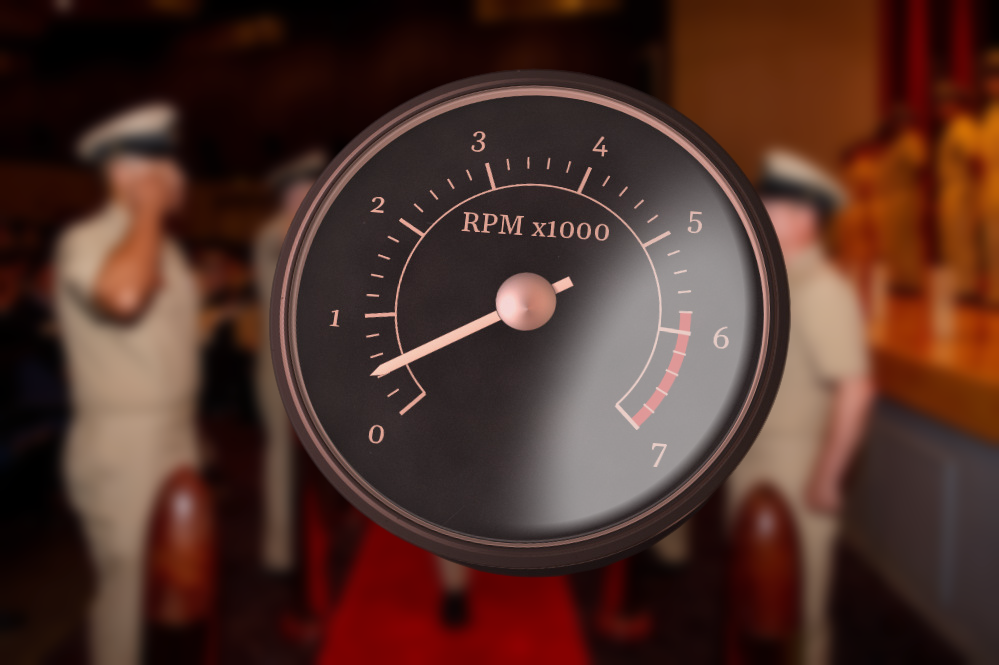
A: 400 rpm
